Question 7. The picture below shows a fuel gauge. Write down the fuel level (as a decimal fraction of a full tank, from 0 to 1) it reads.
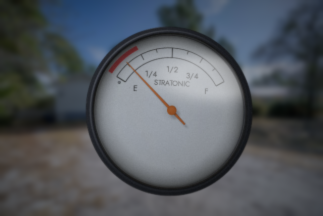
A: 0.125
